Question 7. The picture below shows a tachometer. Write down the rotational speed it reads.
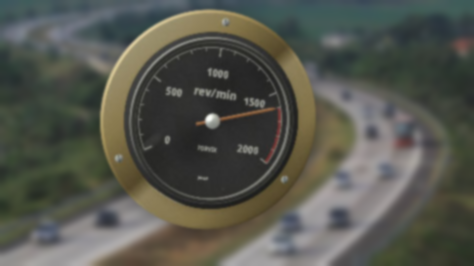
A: 1600 rpm
